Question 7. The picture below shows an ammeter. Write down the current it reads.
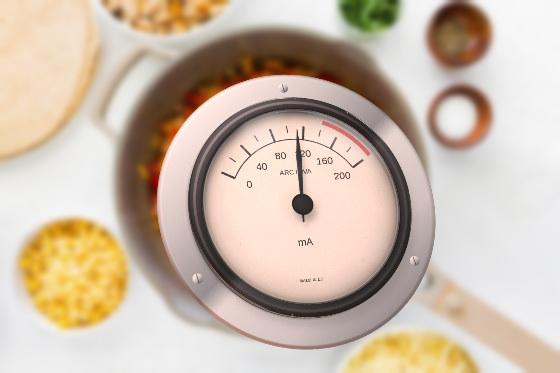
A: 110 mA
